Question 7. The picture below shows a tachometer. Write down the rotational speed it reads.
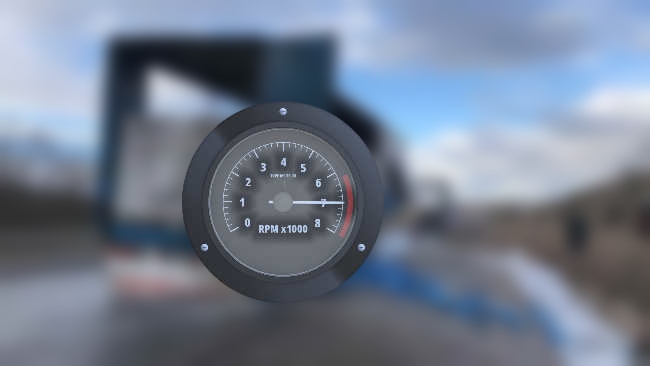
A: 7000 rpm
